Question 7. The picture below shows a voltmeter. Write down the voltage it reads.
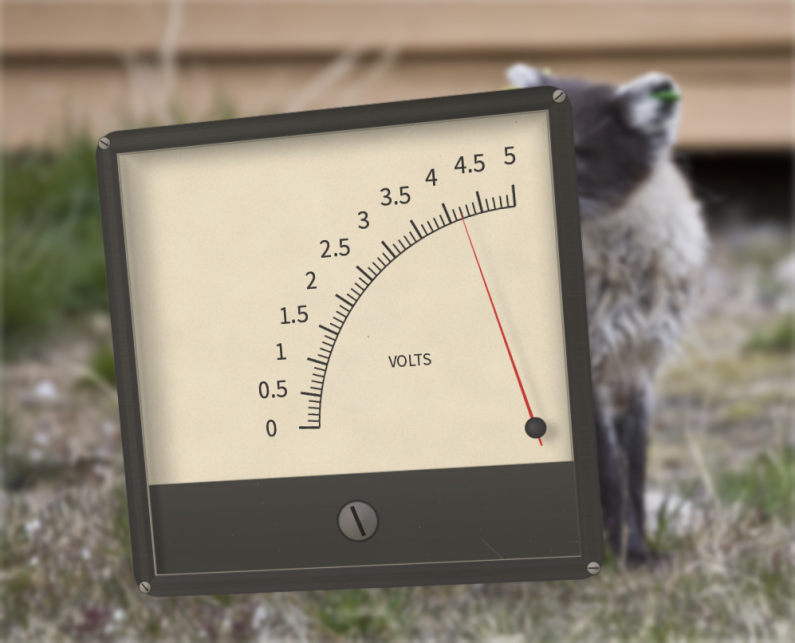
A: 4.2 V
